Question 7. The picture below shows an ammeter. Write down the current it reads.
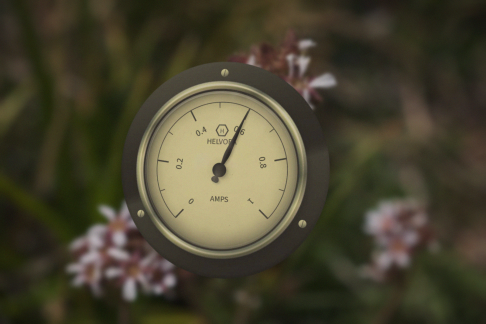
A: 0.6 A
